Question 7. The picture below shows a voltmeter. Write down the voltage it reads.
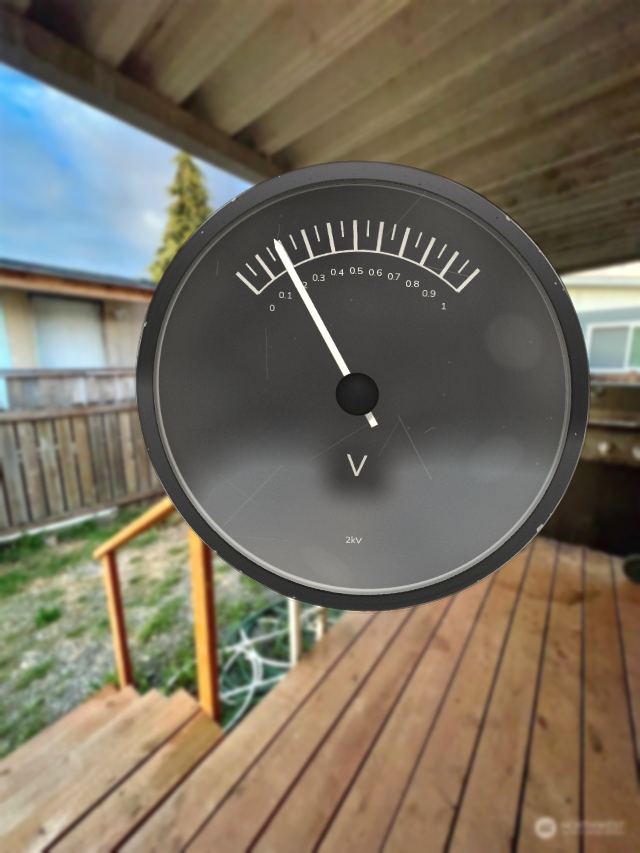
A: 0.2 V
